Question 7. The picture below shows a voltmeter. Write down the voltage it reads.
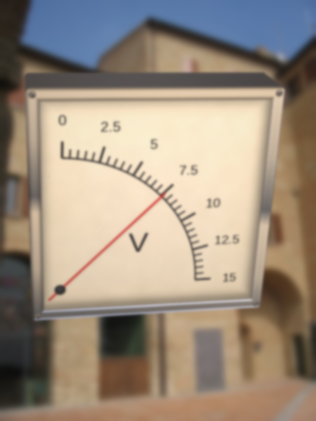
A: 7.5 V
